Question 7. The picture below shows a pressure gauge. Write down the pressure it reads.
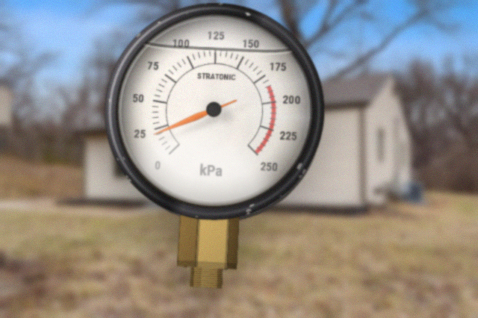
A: 20 kPa
